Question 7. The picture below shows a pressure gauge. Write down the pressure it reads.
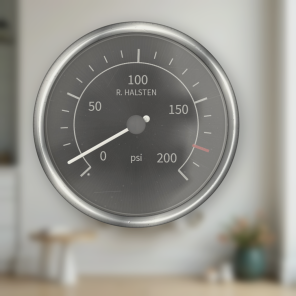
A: 10 psi
